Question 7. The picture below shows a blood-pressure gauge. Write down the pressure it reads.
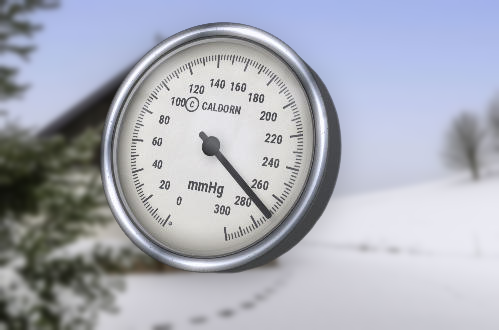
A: 270 mmHg
